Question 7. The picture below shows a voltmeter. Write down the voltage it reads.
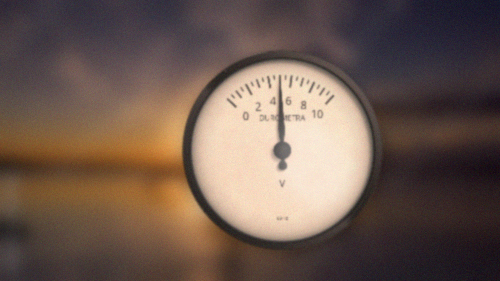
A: 5 V
